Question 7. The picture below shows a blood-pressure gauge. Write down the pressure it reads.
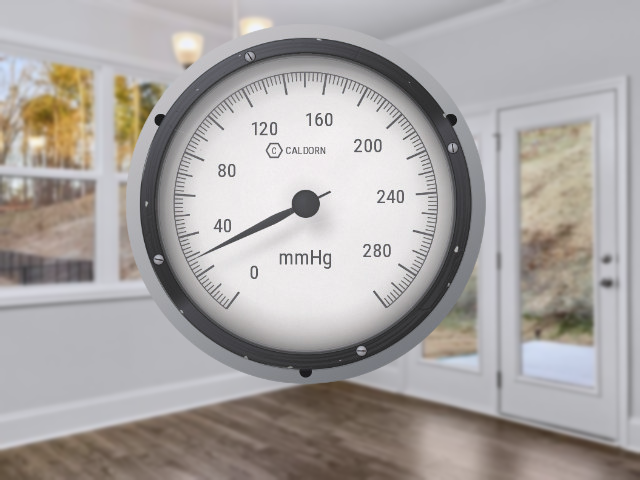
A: 28 mmHg
